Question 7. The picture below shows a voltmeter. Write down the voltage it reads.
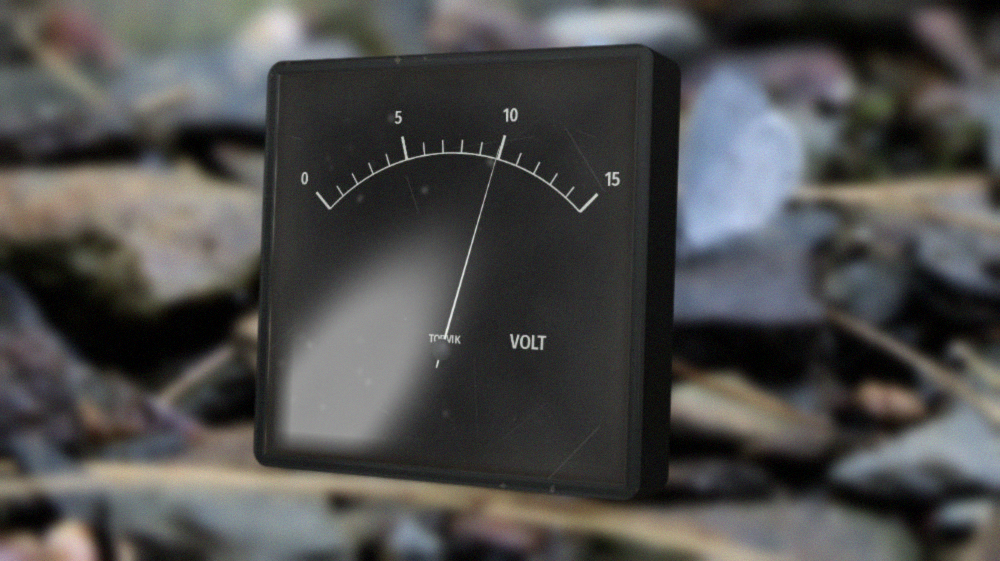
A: 10 V
